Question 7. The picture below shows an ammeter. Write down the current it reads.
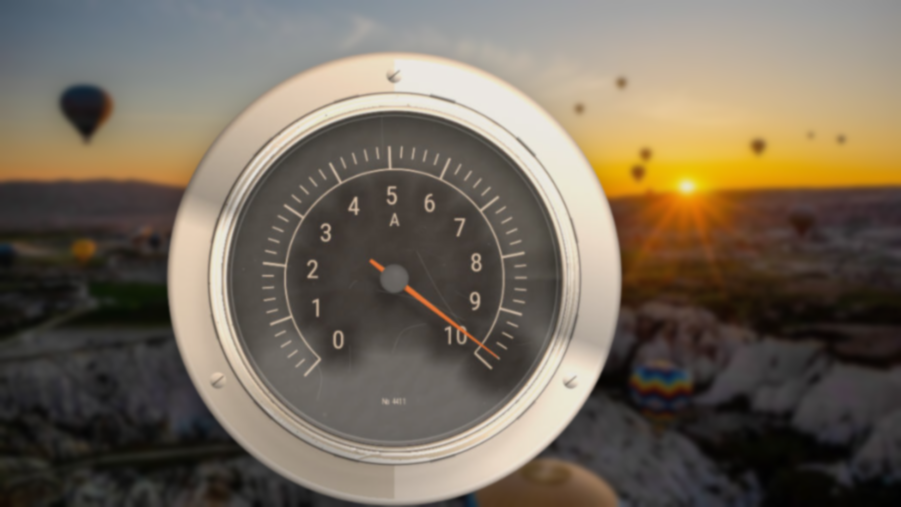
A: 9.8 A
